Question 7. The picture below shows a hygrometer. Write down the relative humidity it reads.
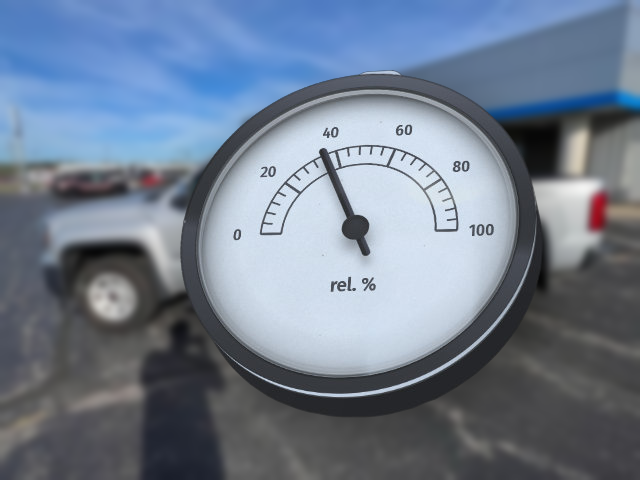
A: 36 %
